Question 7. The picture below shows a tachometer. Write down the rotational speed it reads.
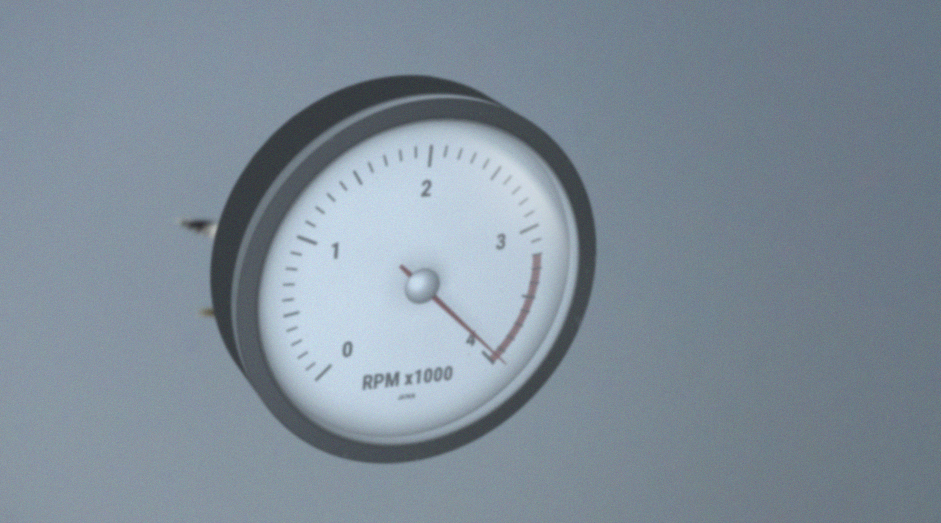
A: 3950 rpm
